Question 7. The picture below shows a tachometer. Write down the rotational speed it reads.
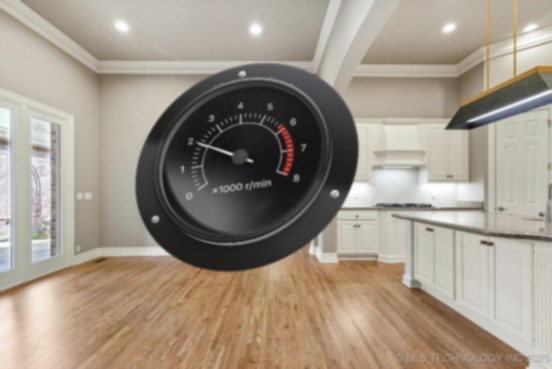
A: 2000 rpm
